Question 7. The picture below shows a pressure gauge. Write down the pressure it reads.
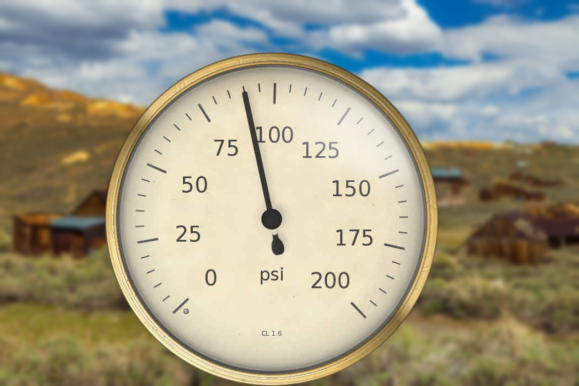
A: 90 psi
